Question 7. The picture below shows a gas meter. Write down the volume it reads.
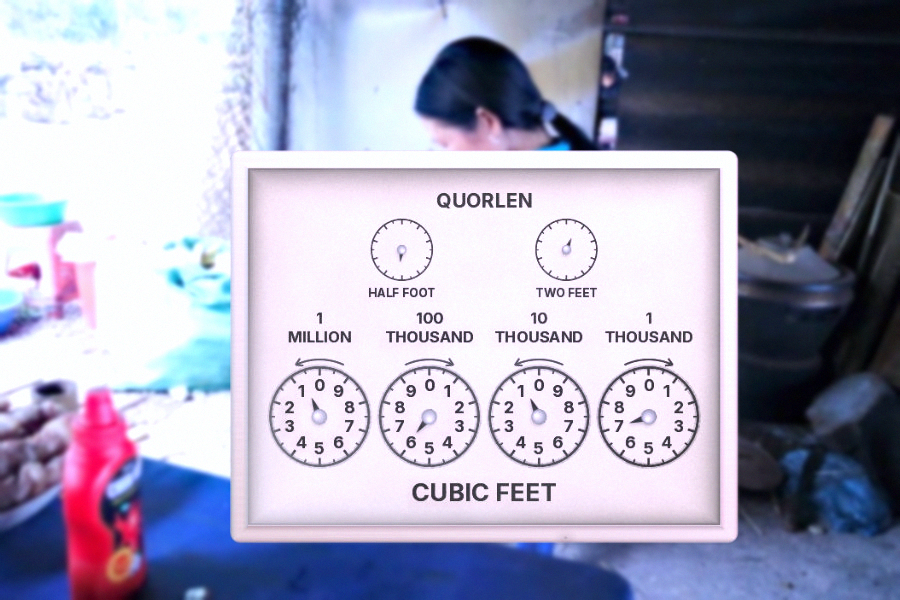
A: 60700 ft³
